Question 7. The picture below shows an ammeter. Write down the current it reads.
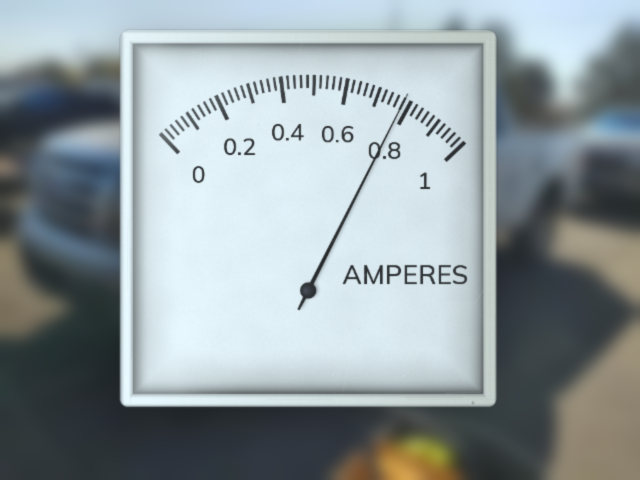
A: 0.78 A
